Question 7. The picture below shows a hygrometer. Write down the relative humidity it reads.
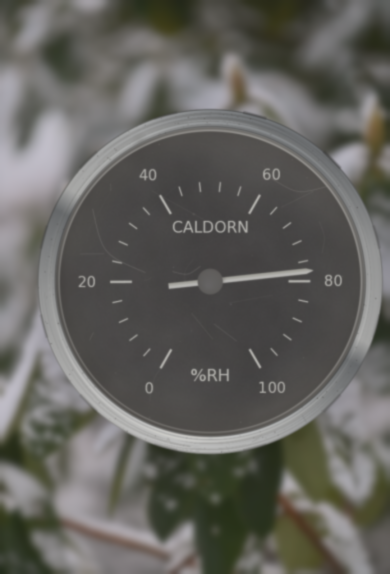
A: 78 %
